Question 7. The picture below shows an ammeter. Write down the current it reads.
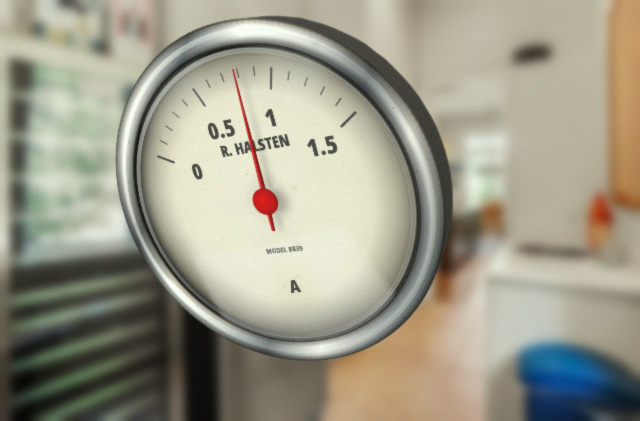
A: 0.8 A
